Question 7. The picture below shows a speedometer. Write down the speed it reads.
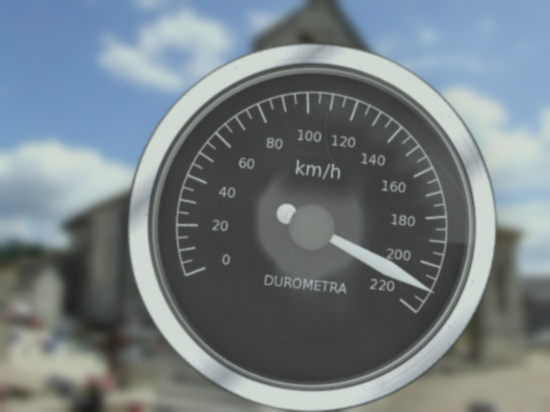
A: 210 km/h
